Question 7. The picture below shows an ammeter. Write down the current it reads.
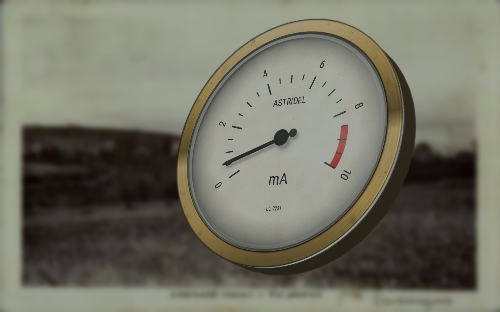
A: 0.5 mA
